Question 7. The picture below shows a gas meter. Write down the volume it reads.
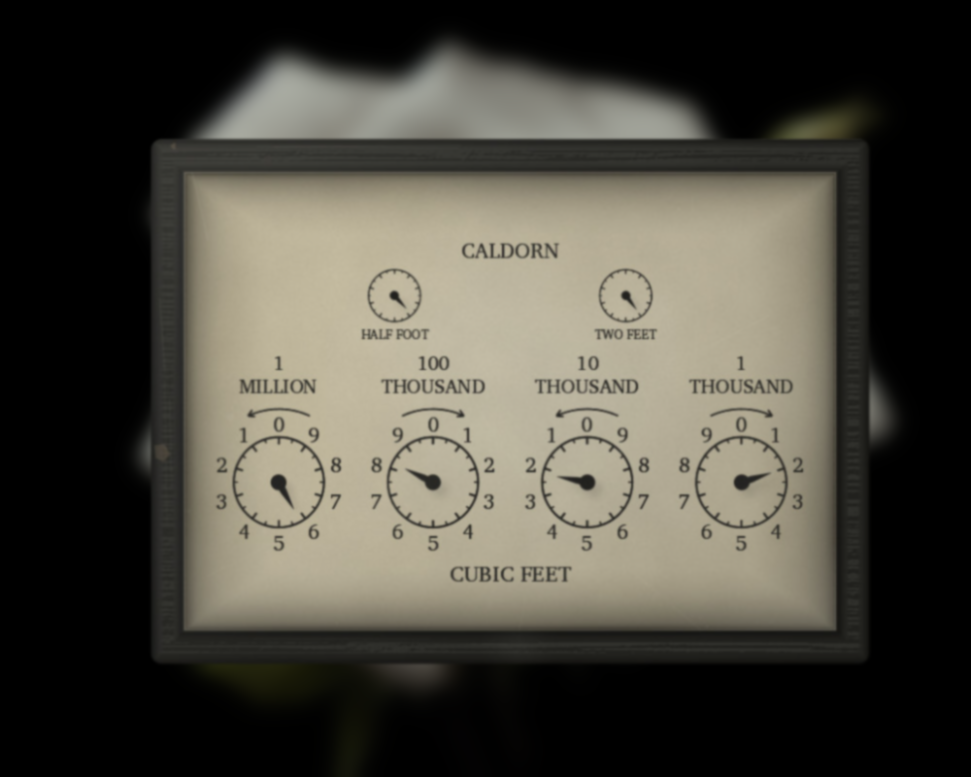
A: 582200 ft³
